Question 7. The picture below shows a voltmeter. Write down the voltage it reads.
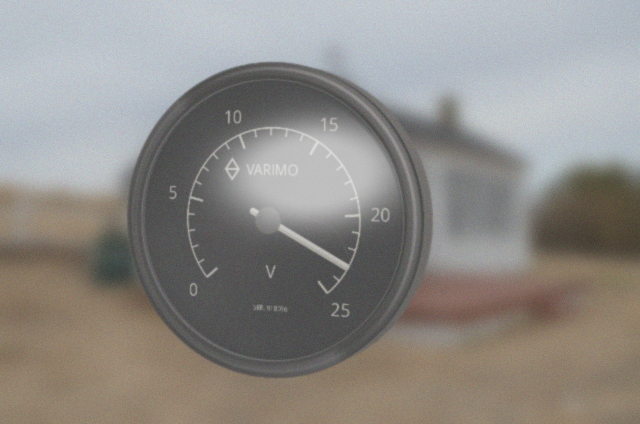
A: 23 V
